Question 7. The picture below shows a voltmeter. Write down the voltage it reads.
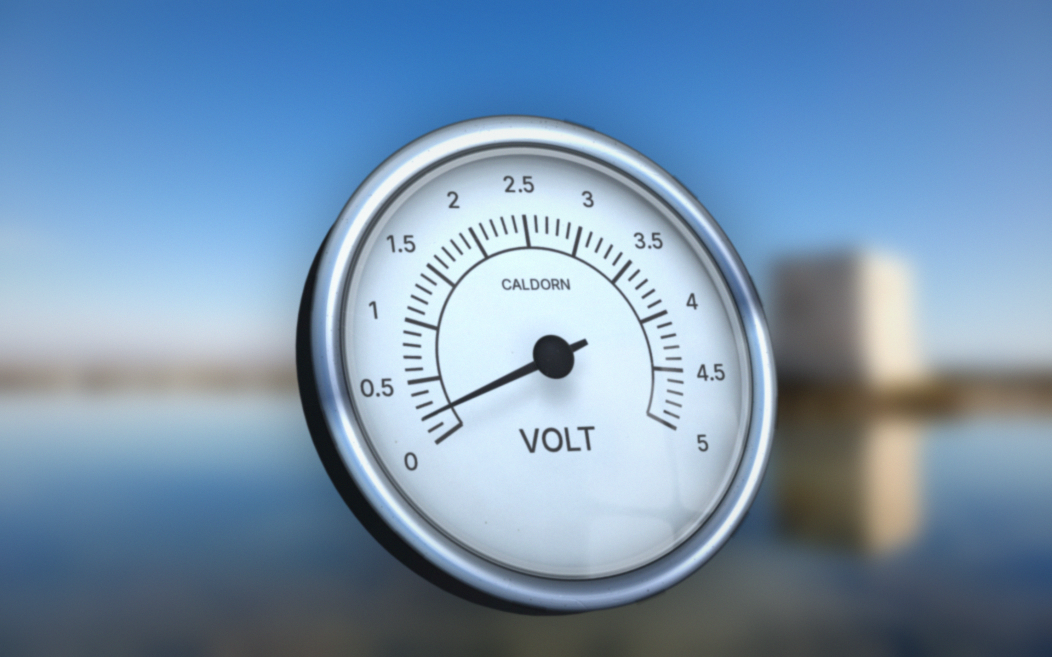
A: 0.2 V
